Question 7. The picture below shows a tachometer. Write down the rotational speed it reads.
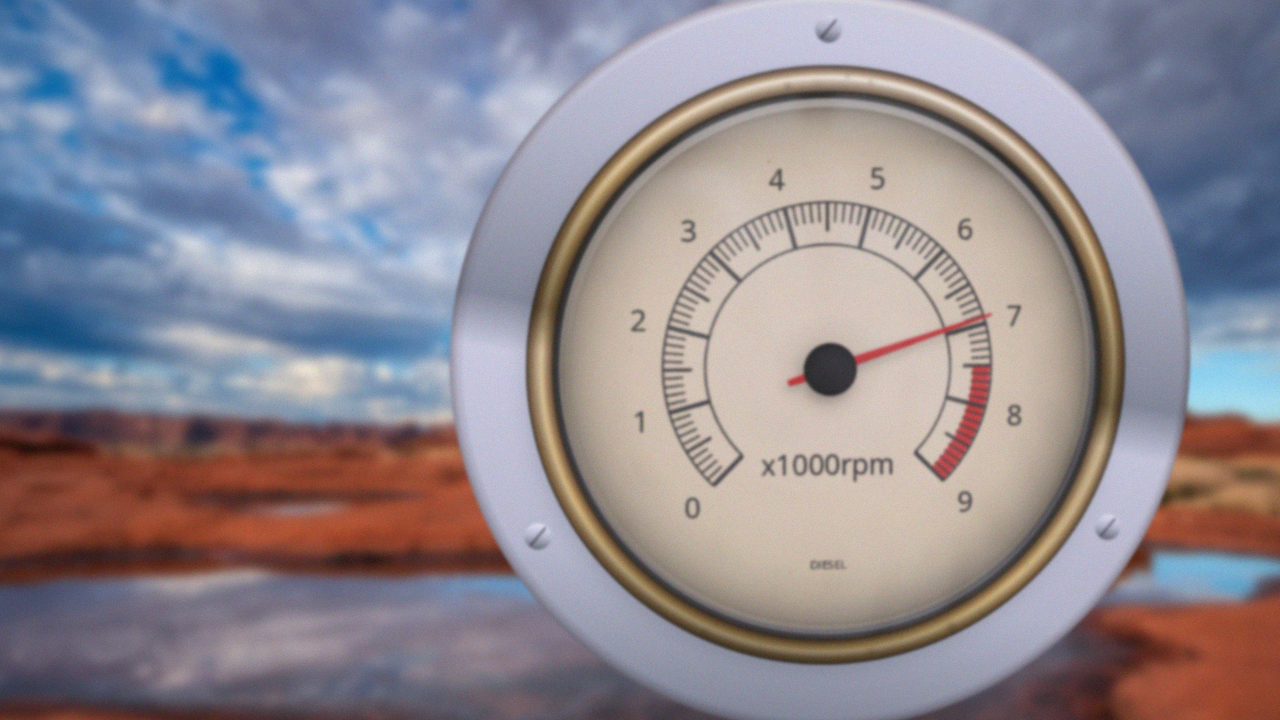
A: 6900 rpm
